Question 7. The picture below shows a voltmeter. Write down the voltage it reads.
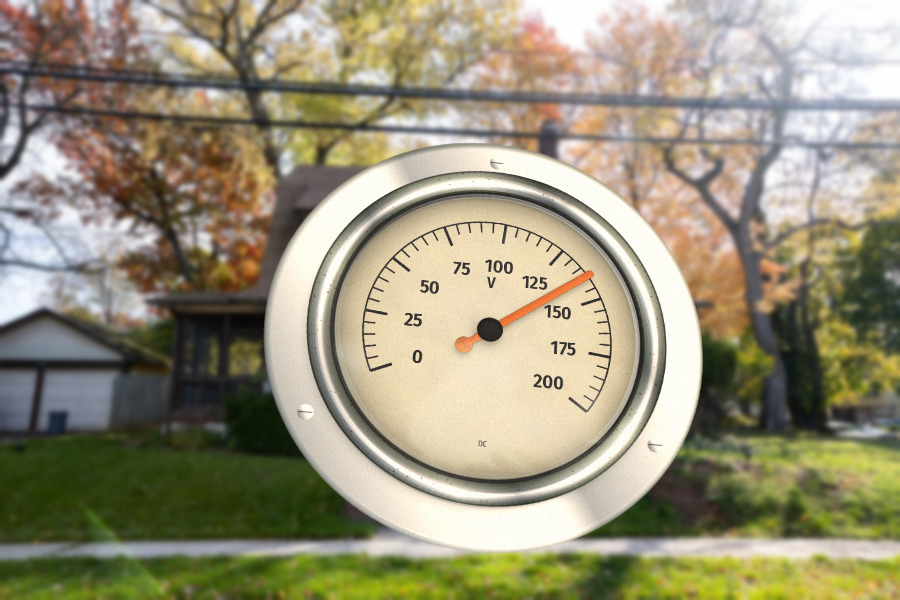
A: 140 V
